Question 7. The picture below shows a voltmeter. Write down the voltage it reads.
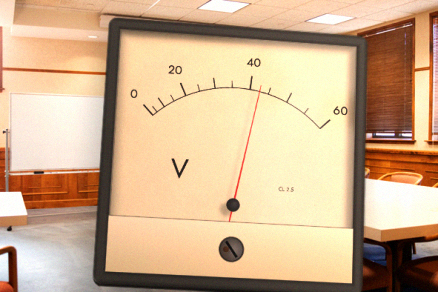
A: 42.5 V
